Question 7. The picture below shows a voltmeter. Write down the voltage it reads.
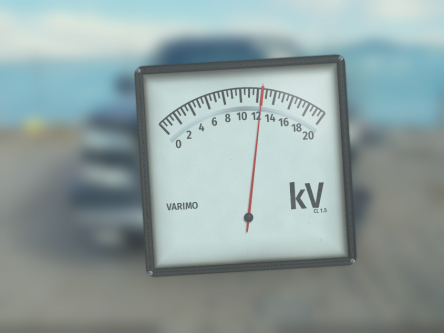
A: 12.5 kV
